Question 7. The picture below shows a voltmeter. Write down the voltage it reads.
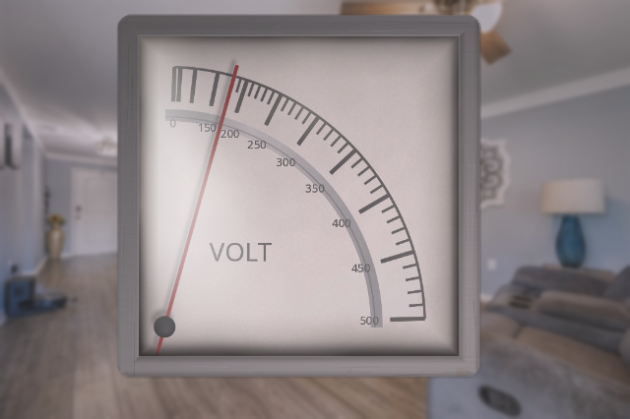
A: 180 V
